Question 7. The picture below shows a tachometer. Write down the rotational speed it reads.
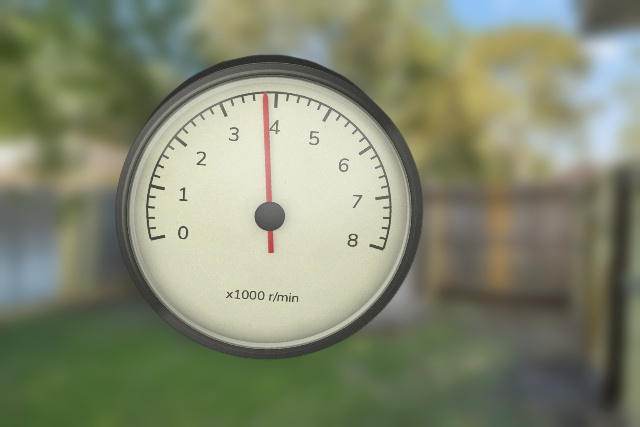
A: 3800 rpm
